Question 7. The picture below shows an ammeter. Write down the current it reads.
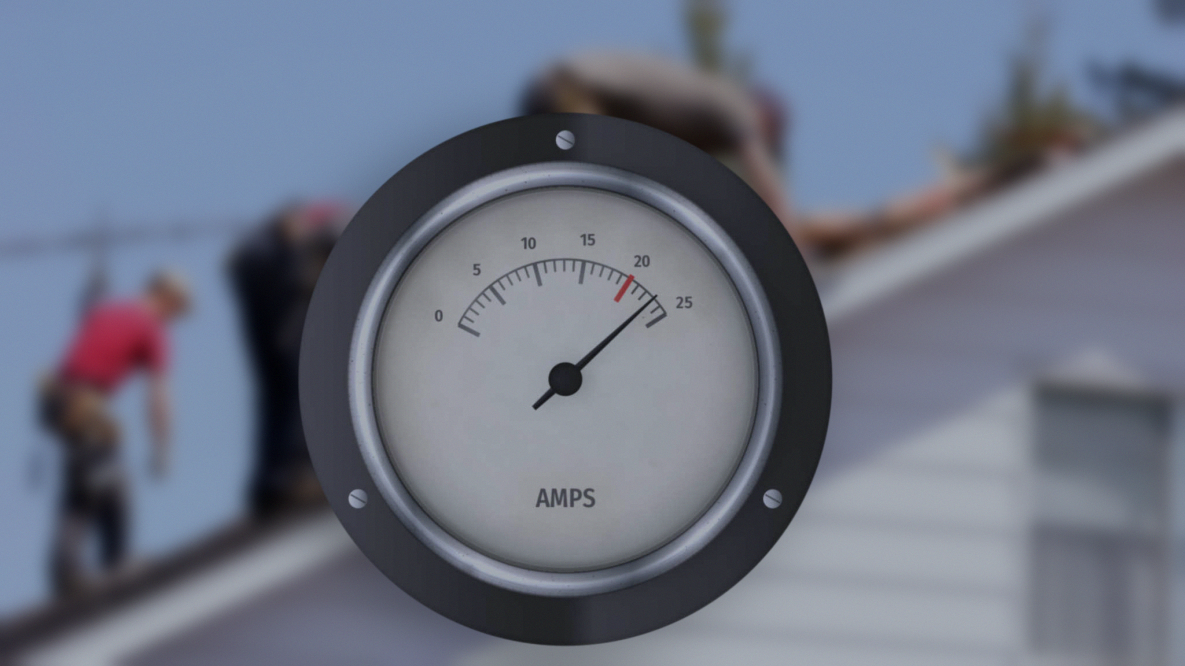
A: 23 A
